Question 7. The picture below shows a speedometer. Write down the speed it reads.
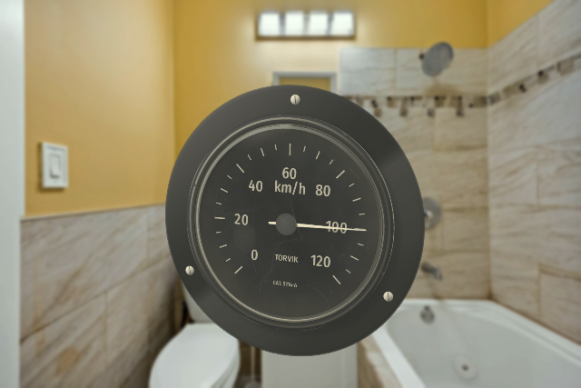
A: 100 km/h
